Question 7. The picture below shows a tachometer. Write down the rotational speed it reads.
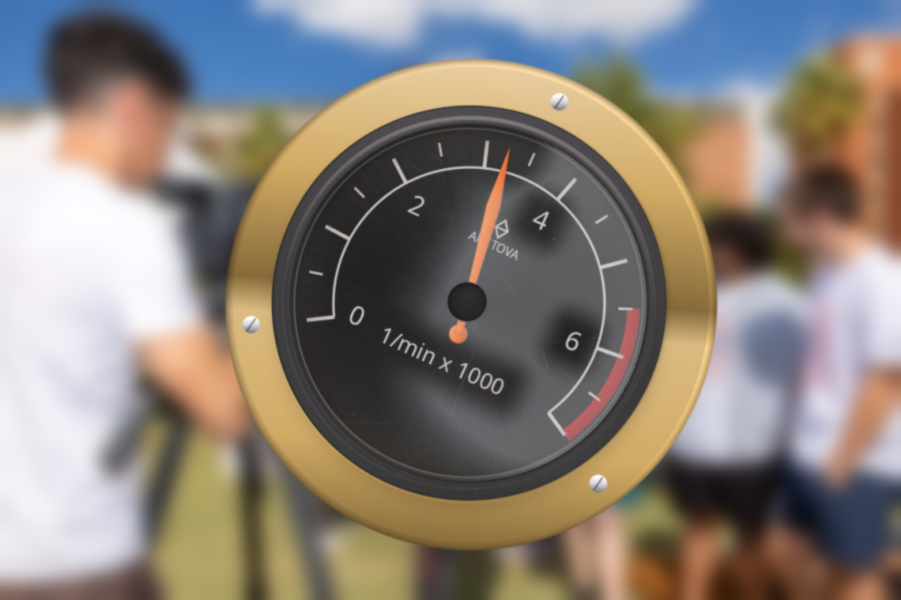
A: 3250 rpm
